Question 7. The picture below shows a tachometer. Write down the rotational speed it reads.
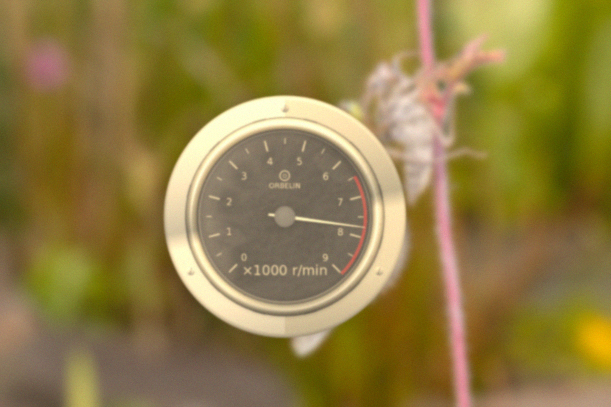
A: 7750 rpm
